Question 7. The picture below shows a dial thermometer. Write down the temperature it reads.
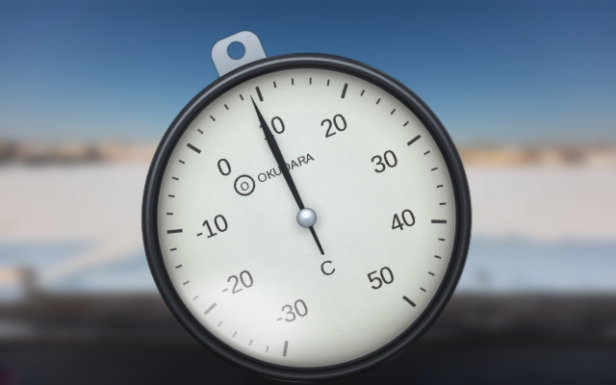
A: 9 °C
